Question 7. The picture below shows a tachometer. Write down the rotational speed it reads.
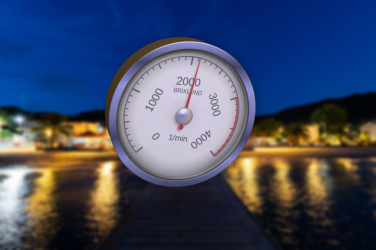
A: 2100 rpm
